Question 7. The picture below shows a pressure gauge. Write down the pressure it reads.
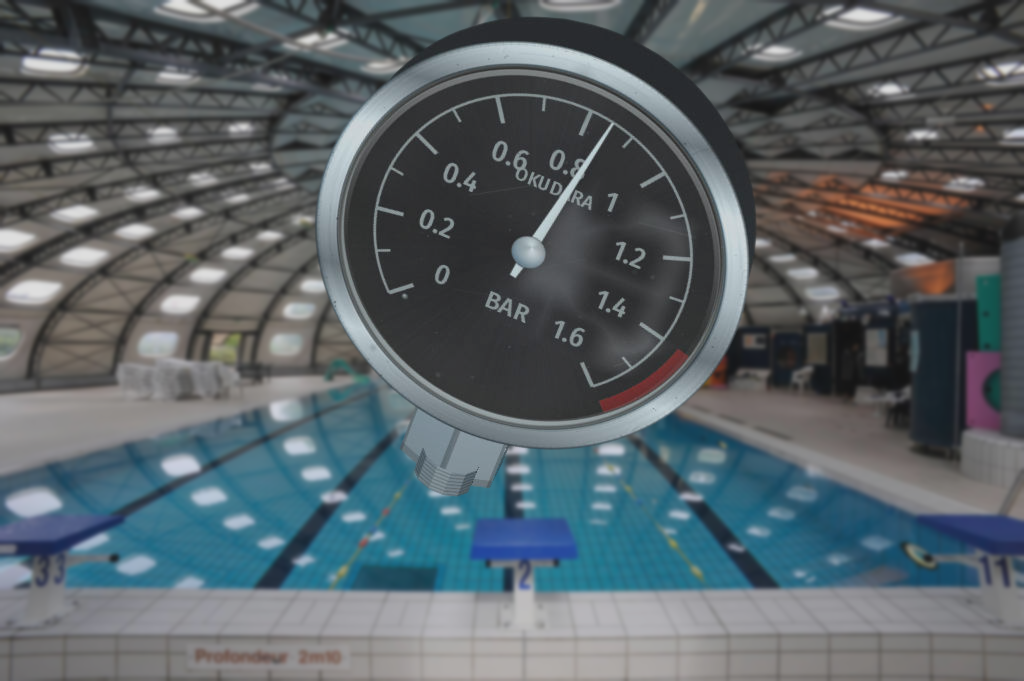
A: 0.85 bar
